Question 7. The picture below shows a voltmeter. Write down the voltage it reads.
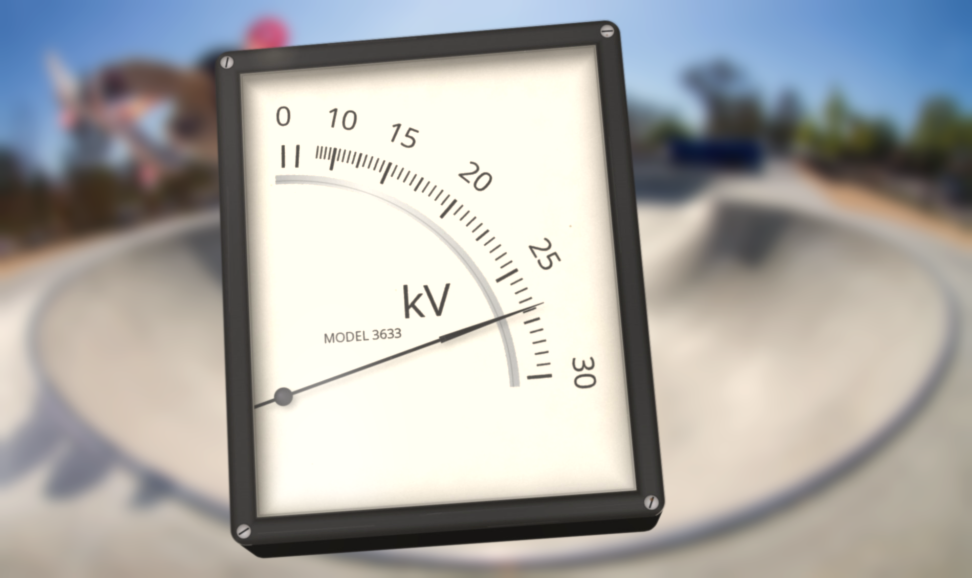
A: 27 kV
